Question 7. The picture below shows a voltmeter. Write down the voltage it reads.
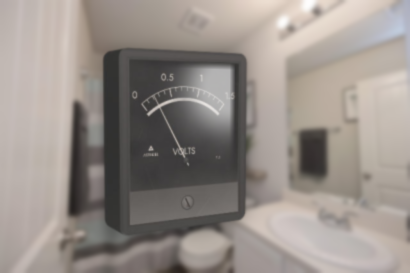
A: 0.2 V
